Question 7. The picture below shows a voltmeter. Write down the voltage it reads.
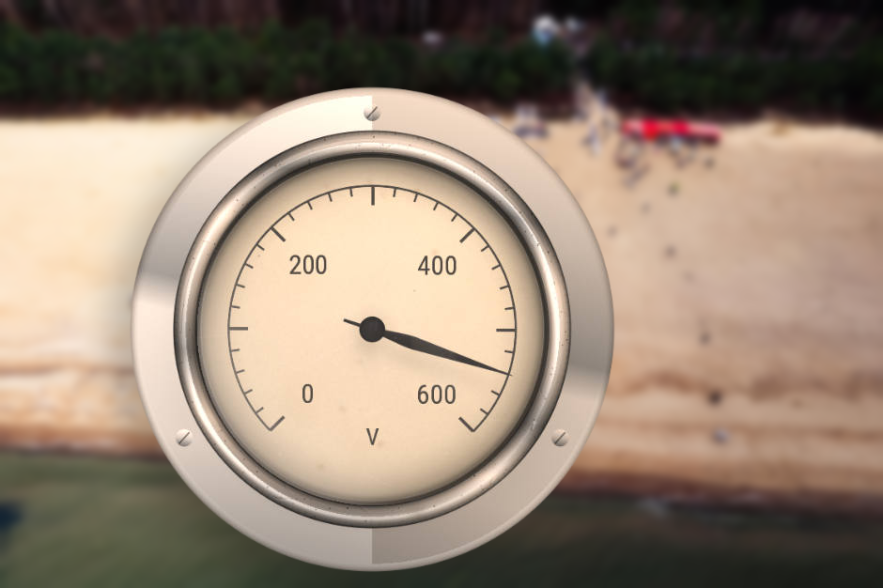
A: 540 V
